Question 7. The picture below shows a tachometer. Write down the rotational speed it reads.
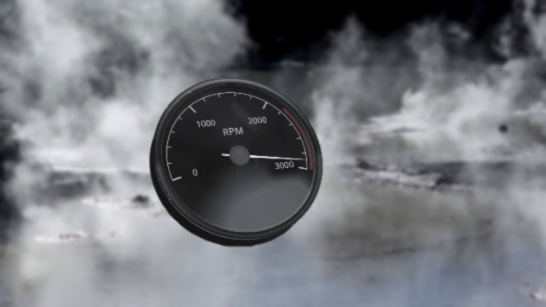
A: 2900 rpm
